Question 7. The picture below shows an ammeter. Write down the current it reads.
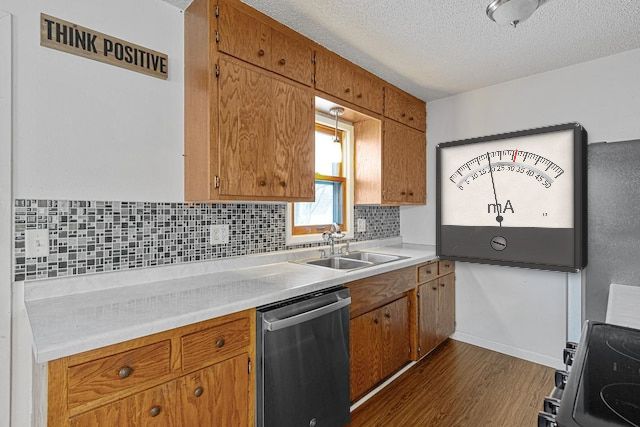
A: 20 mA
